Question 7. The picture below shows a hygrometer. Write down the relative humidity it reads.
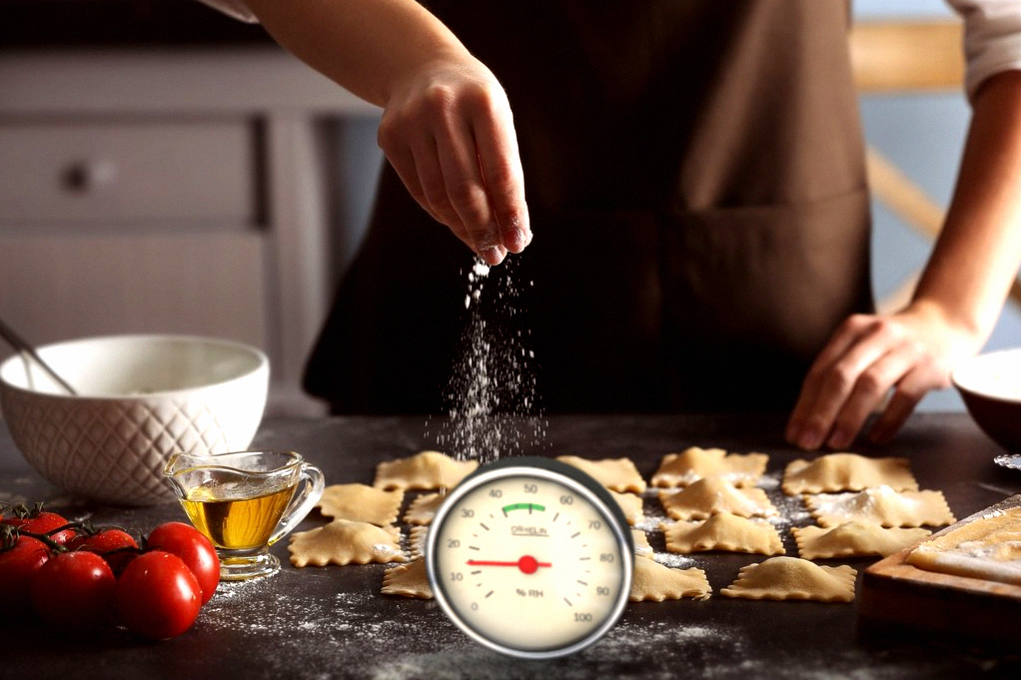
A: 15 %
